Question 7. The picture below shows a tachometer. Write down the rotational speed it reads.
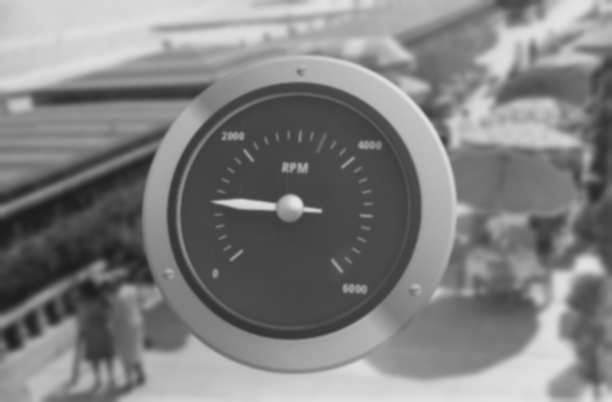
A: 1000 rpm
